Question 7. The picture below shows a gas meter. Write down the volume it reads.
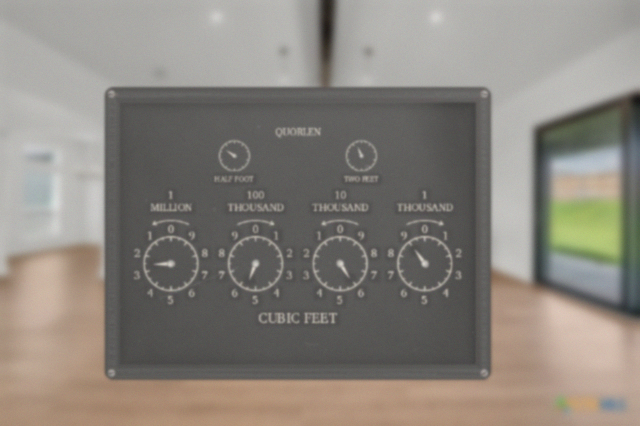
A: 255900 ft³
